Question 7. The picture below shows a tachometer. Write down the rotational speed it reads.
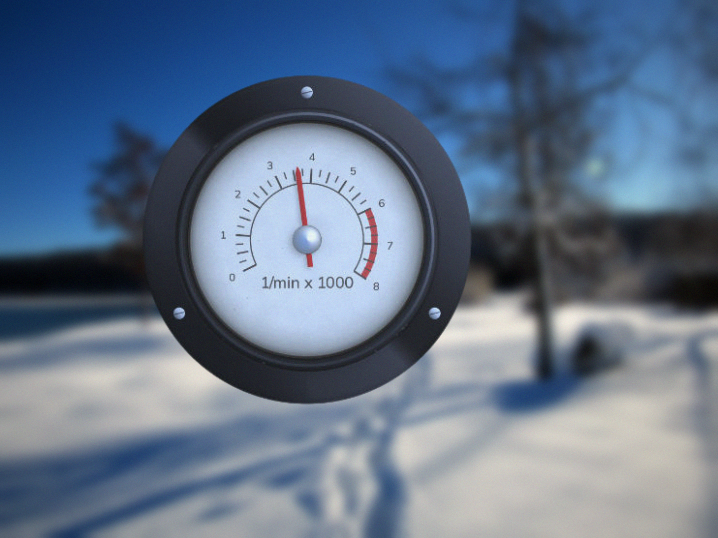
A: 3625 rpm
